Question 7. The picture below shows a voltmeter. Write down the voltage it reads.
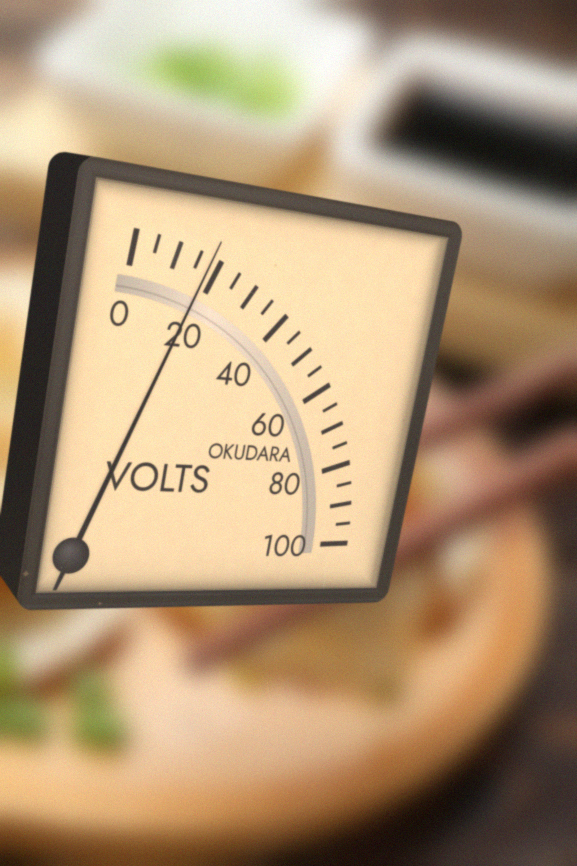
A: 17.5 V
